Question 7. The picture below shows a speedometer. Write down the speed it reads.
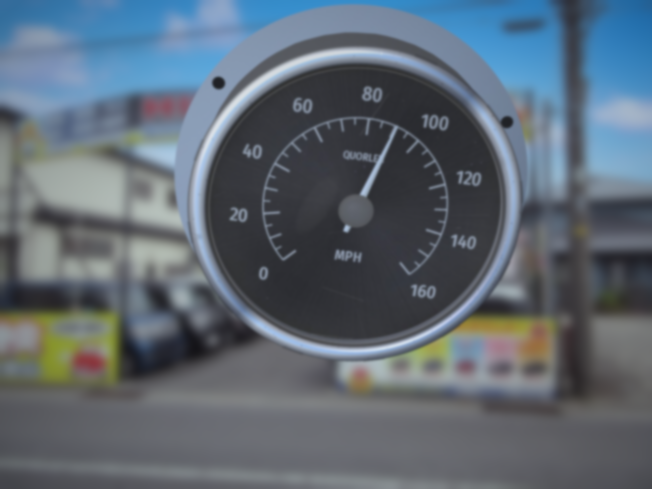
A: 90 mph
